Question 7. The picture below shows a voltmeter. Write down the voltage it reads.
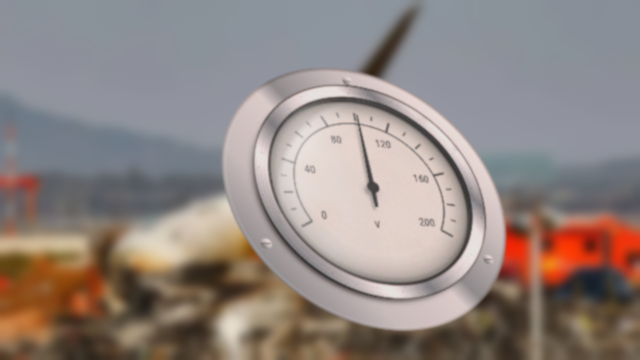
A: 100 V
